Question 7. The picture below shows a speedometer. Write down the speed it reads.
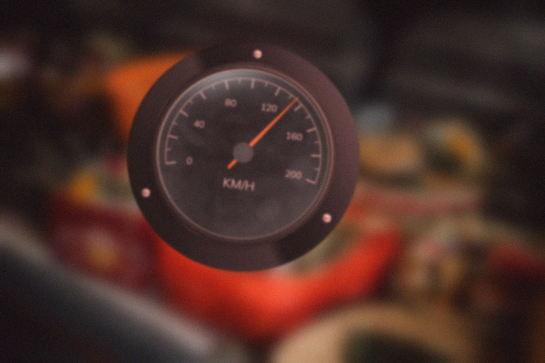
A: 135 km/h
